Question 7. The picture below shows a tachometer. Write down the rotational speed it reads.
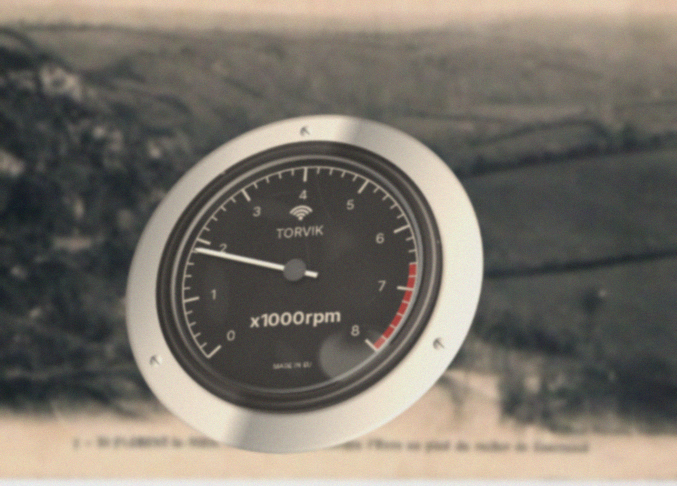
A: 1800 rpm
